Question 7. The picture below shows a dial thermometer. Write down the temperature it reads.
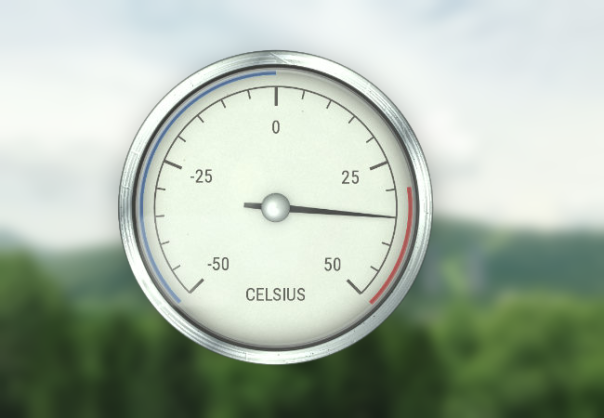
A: 35 °C
